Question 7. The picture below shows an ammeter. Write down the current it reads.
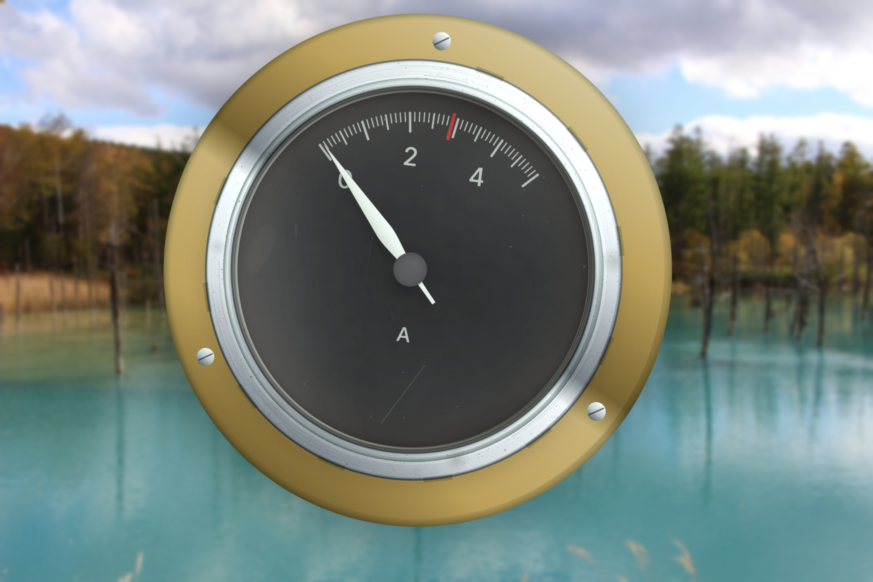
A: 0.1 A
